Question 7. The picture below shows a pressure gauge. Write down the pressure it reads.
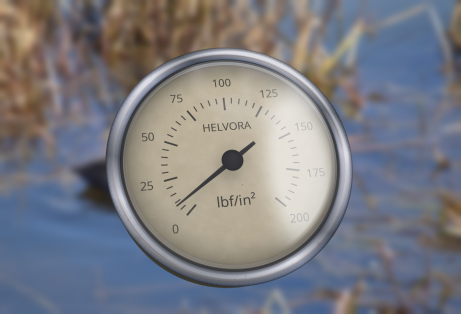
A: 7.5 psi
